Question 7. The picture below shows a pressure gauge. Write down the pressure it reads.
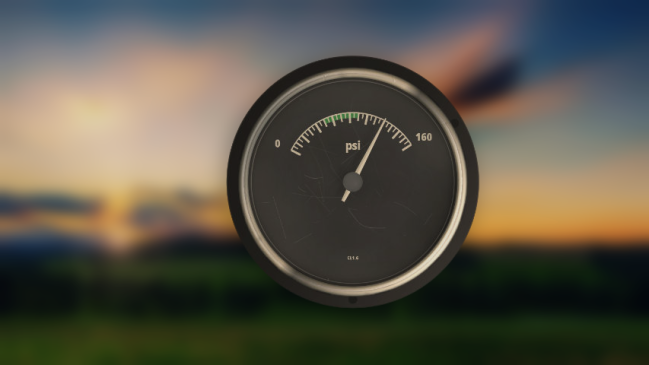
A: 120 psi
